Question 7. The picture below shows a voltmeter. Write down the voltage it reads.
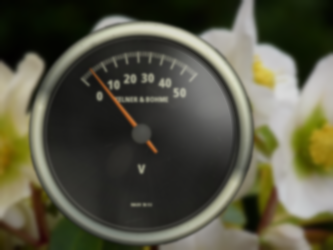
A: 5 V
